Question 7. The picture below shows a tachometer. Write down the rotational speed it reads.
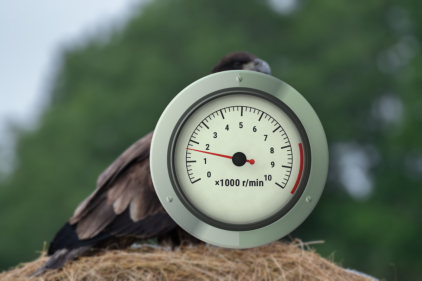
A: 1600 rpm
